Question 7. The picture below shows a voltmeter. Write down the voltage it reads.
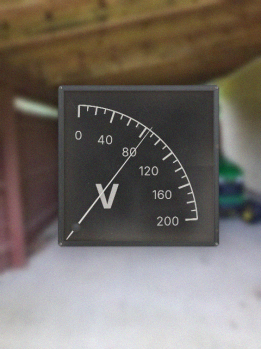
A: 85 V
